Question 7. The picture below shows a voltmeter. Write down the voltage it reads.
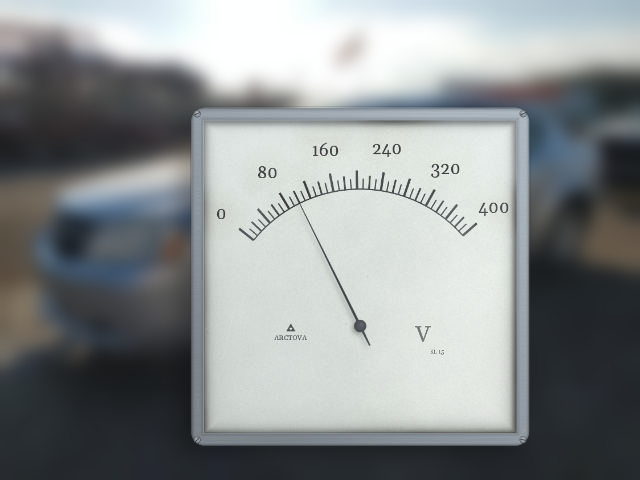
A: 100 V
